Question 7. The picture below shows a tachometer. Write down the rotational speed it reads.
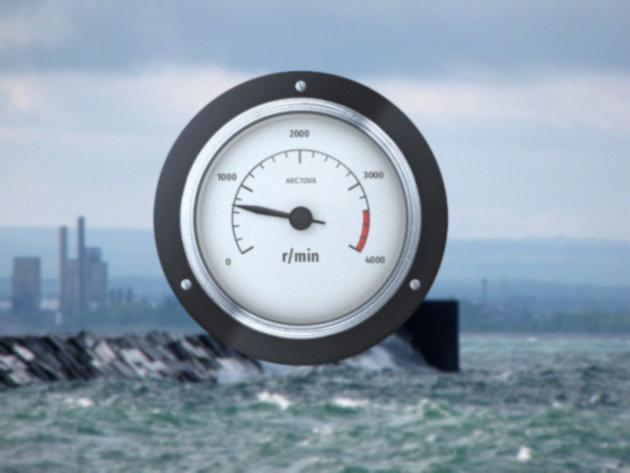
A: 700 rpm
